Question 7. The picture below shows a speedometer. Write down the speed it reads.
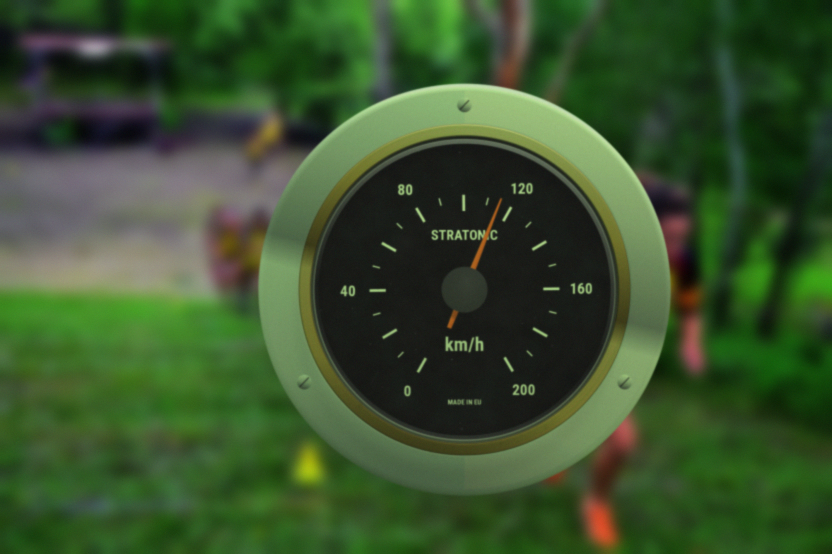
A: 115 km/h
